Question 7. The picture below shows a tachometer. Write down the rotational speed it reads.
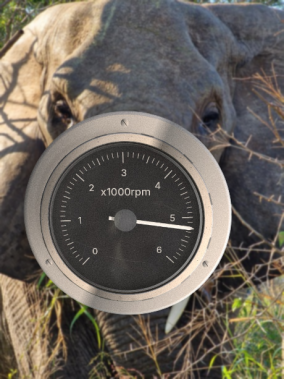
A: 5200 rpm
